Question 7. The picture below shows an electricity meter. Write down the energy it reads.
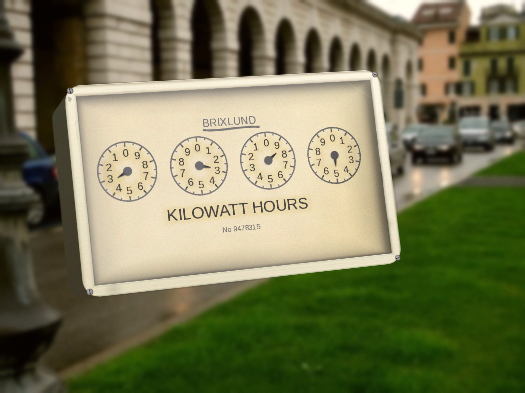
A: 3285 kWh
